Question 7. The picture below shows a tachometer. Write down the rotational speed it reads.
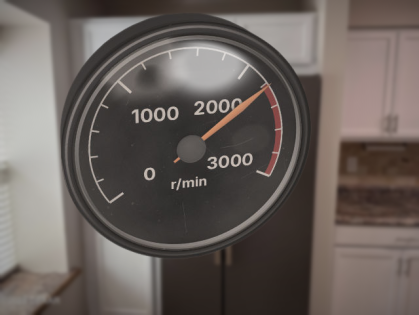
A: 2200 rpm
